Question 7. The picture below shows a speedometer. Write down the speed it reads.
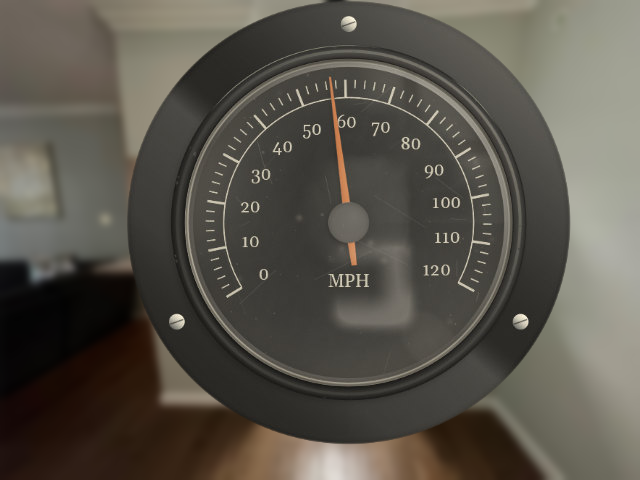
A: 57 mph
